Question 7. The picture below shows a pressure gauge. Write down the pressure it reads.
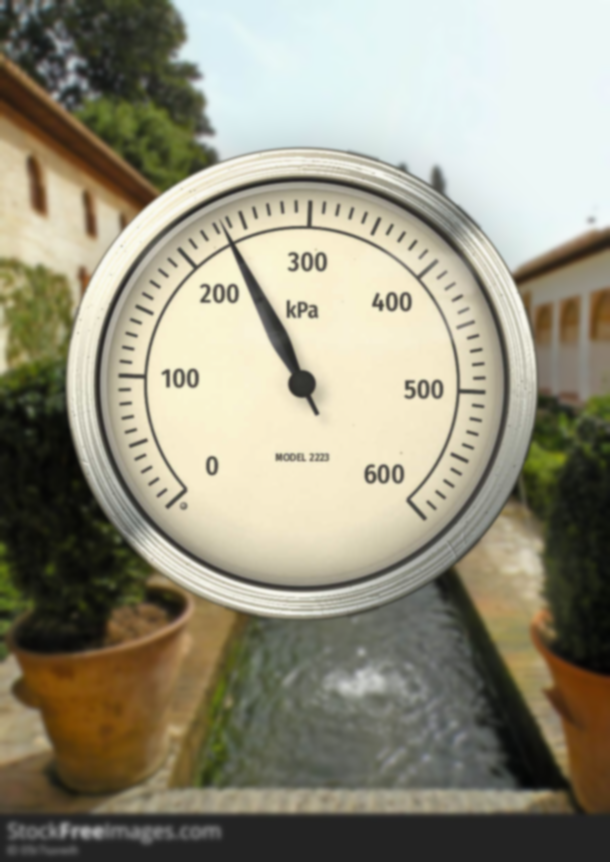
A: 235 kPa
